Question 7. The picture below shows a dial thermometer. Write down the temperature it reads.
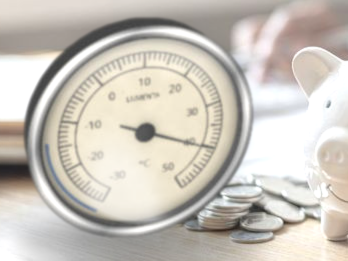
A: 40 °C
